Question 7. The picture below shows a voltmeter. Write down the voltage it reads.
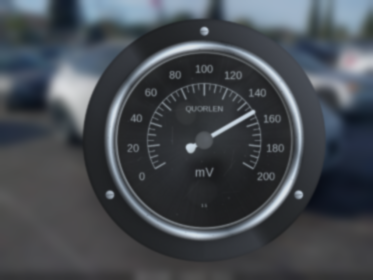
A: 150 mV
